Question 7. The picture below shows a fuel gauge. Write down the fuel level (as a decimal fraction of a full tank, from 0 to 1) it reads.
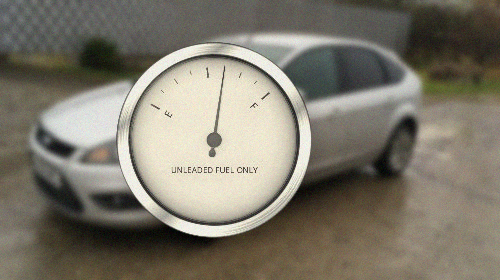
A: 0.625
